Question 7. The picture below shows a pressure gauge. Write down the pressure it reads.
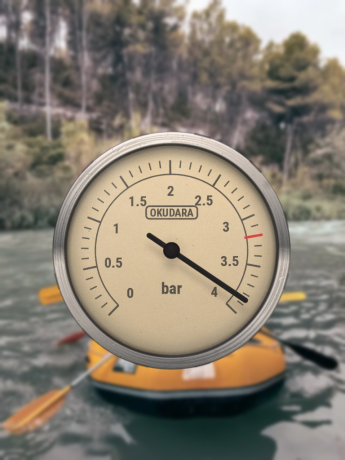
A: 3.85 bar
